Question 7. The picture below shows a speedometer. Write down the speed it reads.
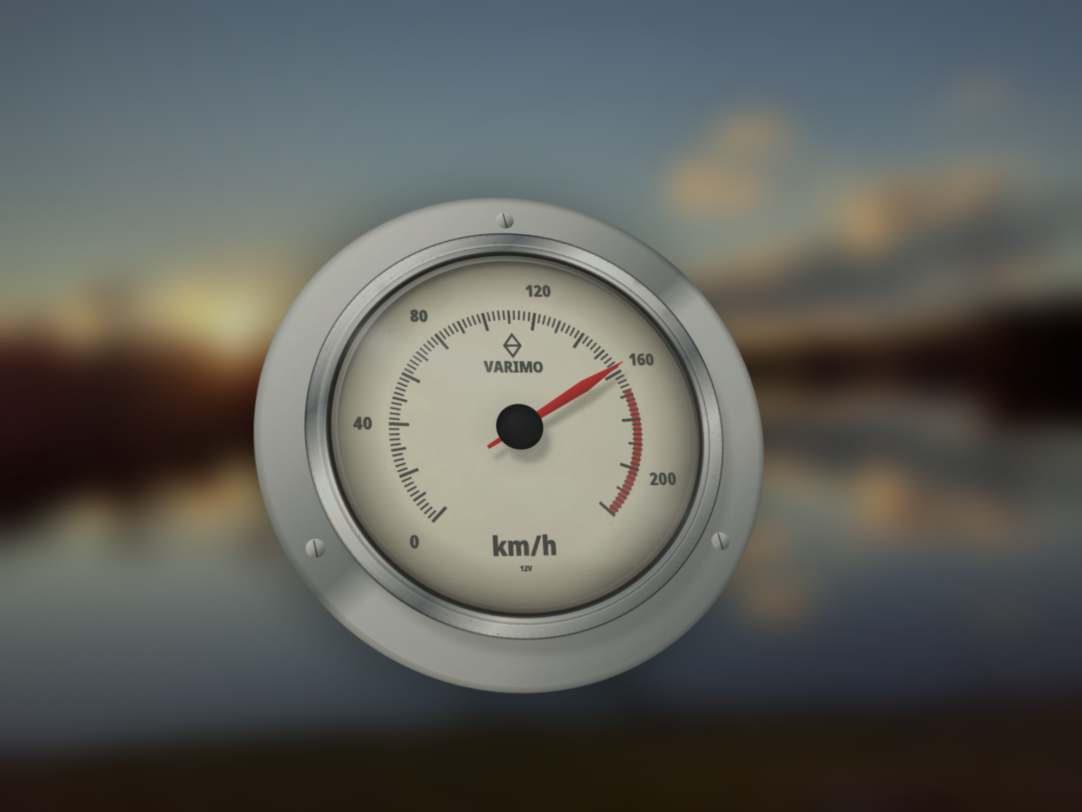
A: 158 km/h
